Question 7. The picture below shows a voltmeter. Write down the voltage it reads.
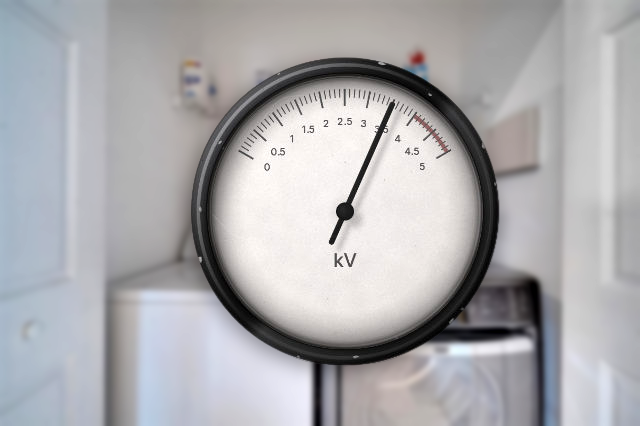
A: 3.5 kV
